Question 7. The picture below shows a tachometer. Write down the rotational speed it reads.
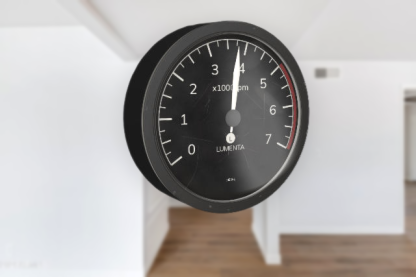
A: 3750 rpm
